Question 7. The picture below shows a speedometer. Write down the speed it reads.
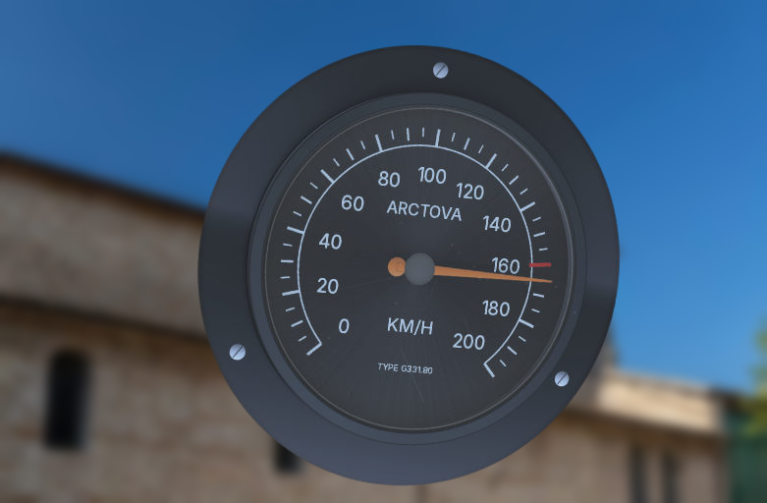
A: 165 km/h
